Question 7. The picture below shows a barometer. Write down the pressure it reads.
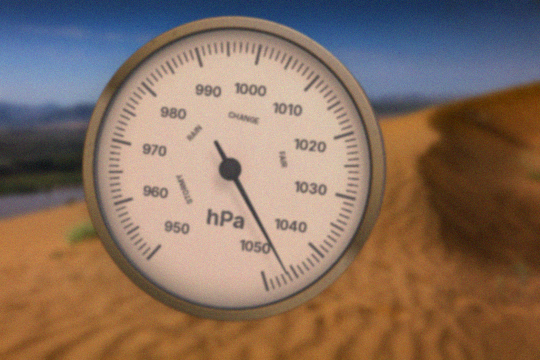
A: 1046 hPa
